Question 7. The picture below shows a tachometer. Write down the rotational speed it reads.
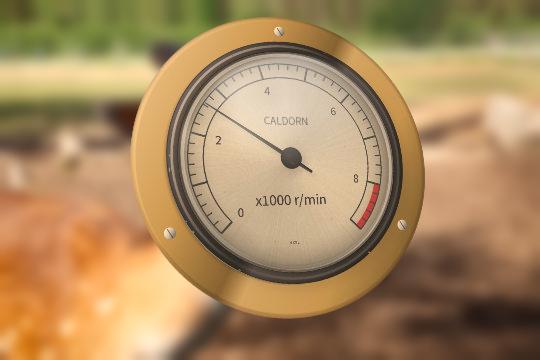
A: 2600 rpm
